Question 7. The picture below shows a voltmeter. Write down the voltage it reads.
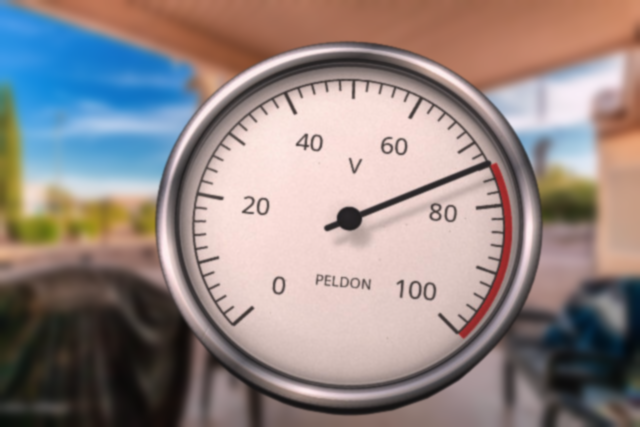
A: 74 V
